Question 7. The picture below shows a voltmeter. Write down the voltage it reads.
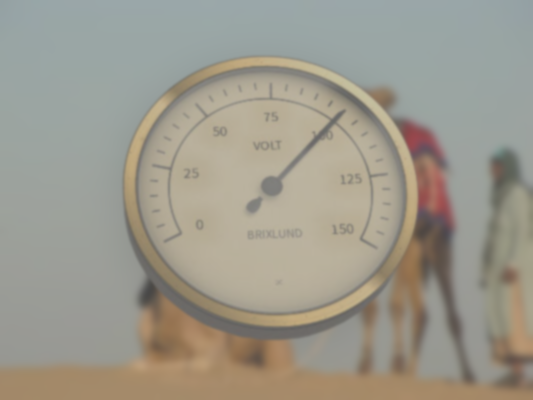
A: 100 V
